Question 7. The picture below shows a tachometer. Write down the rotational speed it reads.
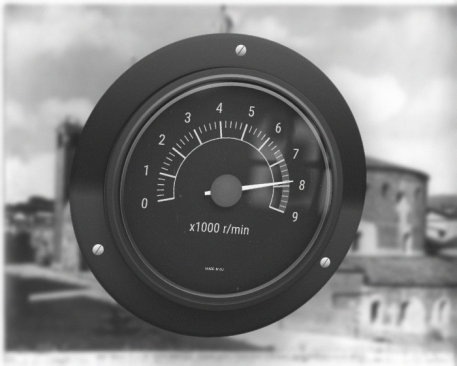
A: 7800 rpm
